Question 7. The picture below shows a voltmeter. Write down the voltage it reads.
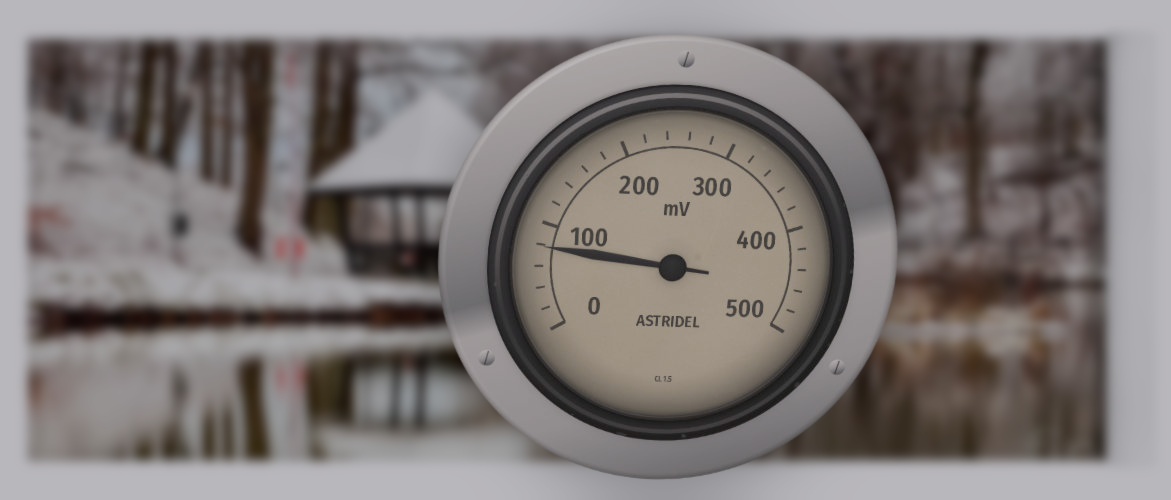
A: 80 mV
